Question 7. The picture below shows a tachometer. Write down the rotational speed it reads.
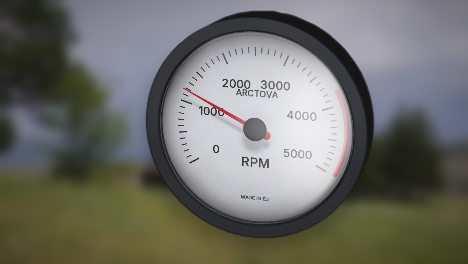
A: 1200 rpm
